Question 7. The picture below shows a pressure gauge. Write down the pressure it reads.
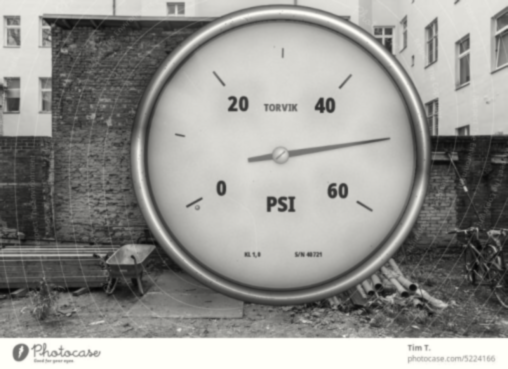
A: 50 psi
